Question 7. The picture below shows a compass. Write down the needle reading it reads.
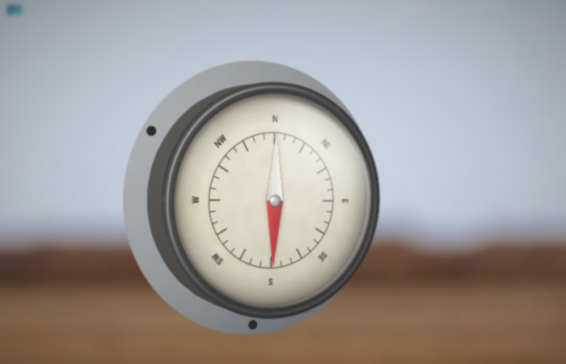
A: 180 °
